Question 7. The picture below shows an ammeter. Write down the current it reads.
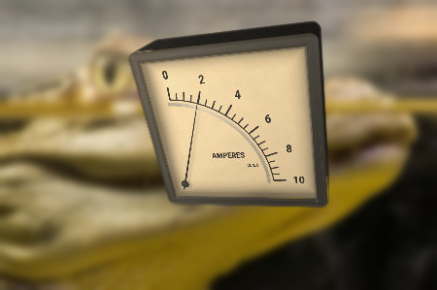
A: 2 A
